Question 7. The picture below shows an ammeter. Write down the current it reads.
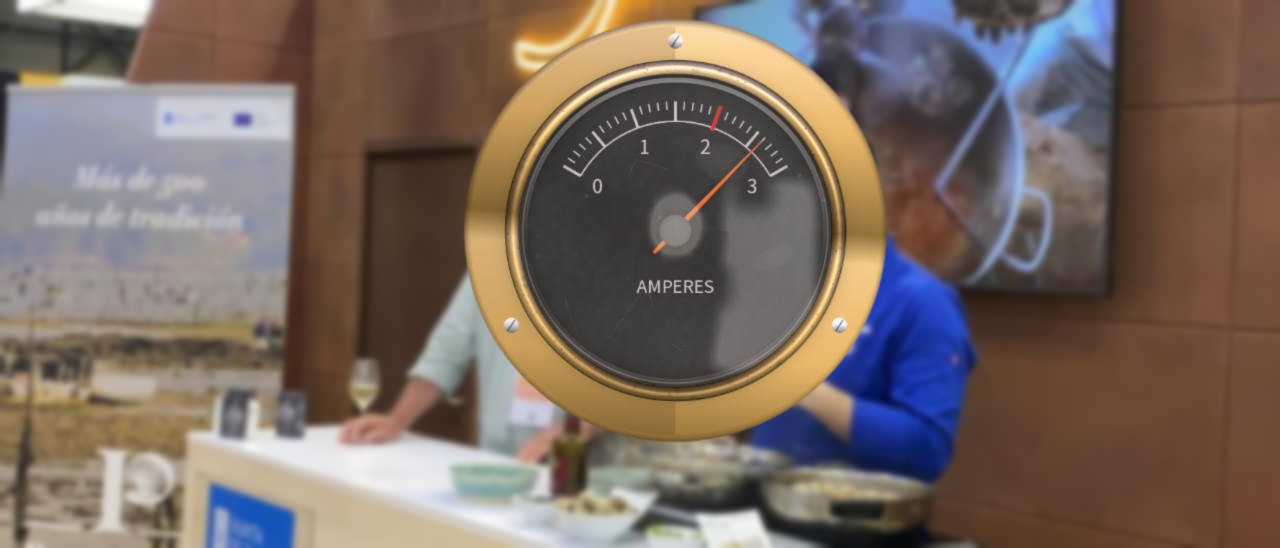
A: 2.6 A
